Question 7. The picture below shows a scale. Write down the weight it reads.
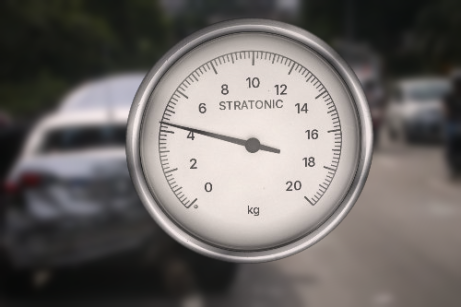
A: 4.4 kg
